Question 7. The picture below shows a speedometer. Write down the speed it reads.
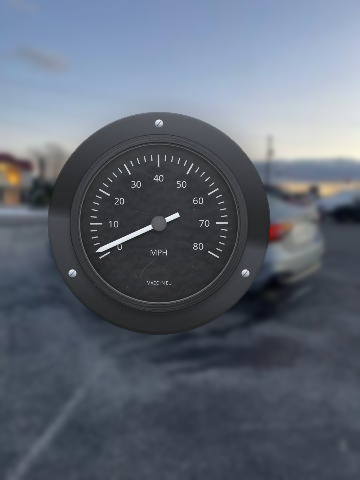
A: 2 mph
